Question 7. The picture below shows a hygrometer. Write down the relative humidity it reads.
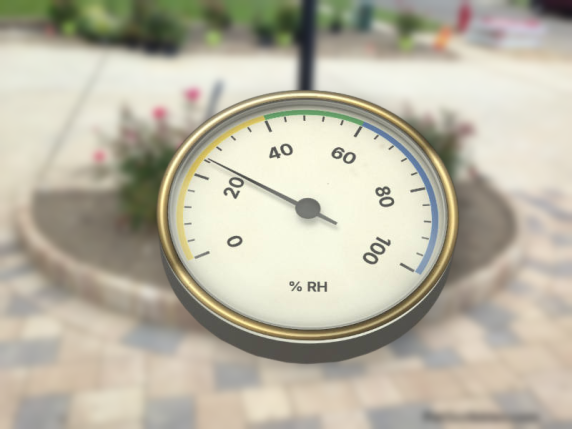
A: 24 %
